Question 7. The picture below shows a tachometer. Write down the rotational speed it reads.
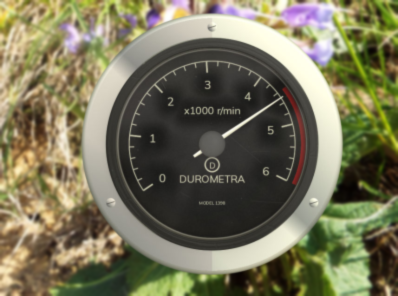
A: 4500 rpm
